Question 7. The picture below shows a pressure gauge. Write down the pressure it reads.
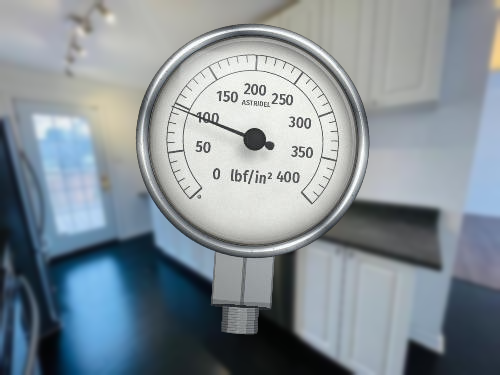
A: 95 psi
